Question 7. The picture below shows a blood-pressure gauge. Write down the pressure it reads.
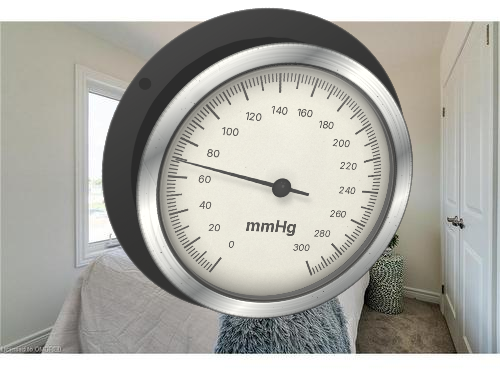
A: 70 mmHg
